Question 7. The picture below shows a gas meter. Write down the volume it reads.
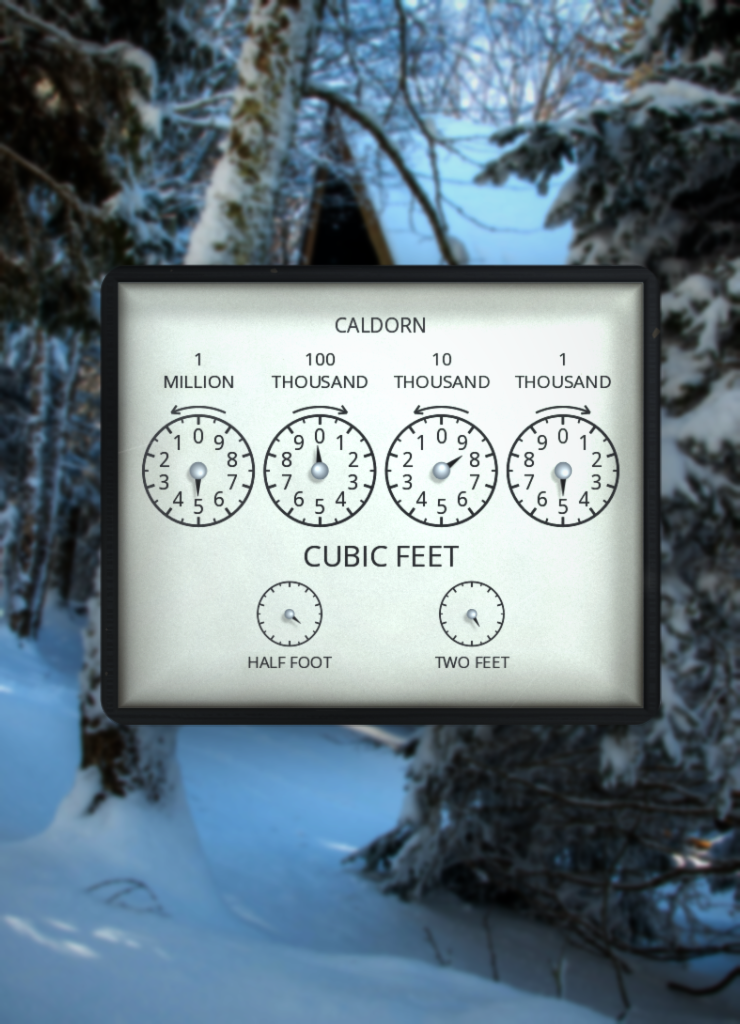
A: 498500 ft³
